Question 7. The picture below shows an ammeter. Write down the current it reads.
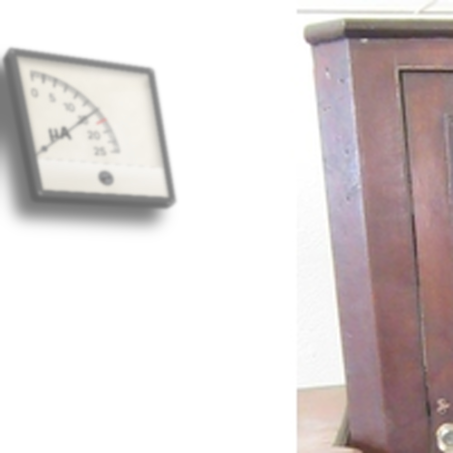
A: 15 µA
